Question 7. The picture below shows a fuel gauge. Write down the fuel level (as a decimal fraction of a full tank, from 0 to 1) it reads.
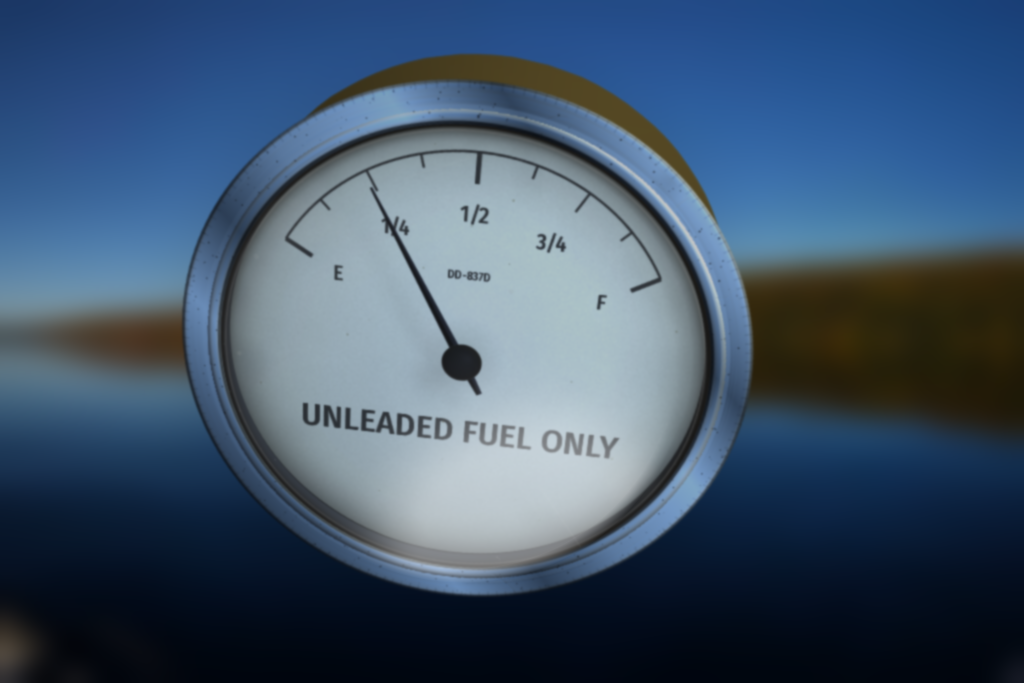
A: 0.25
